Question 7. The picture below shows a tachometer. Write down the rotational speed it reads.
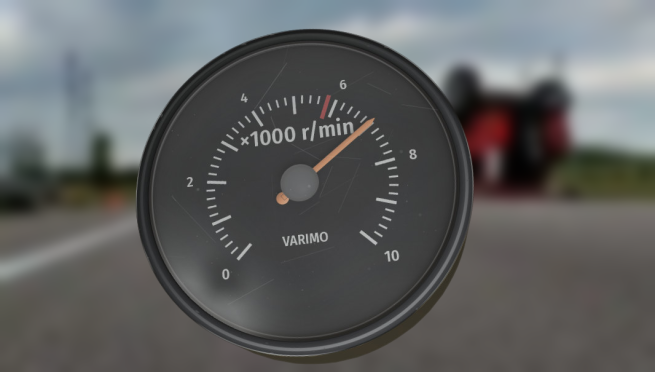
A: 7000 rpm
